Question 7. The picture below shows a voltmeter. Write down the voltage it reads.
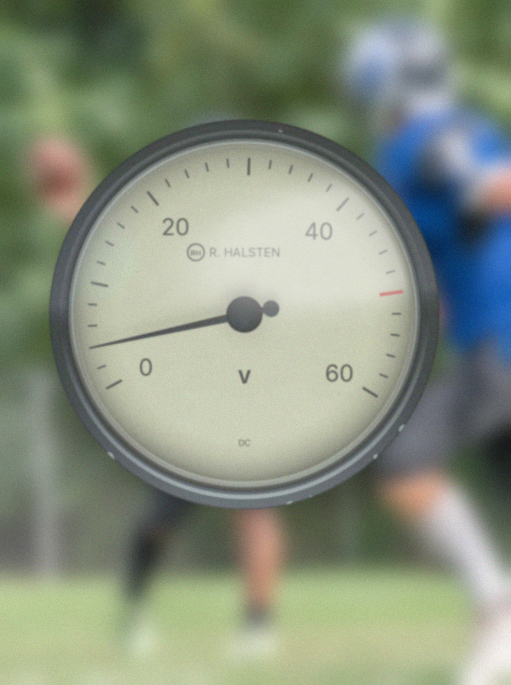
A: 4 V
